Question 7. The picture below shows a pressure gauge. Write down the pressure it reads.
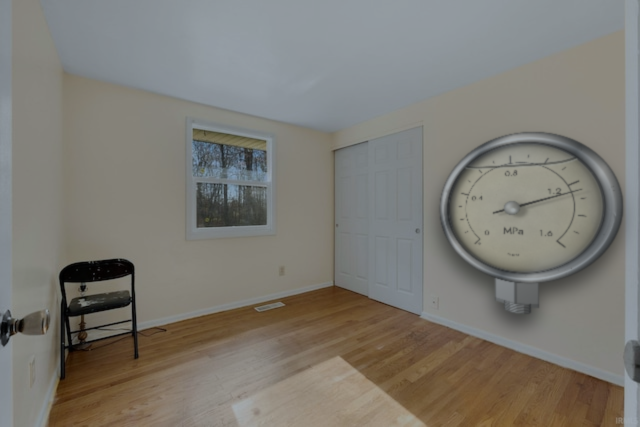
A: 1.25 MPa
